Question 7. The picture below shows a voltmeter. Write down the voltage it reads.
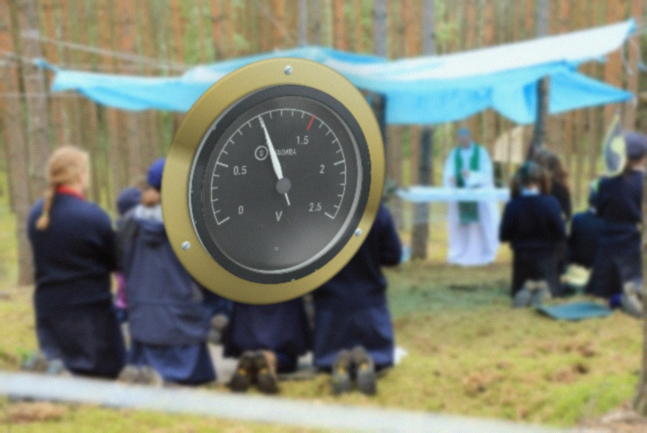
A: 1 V
